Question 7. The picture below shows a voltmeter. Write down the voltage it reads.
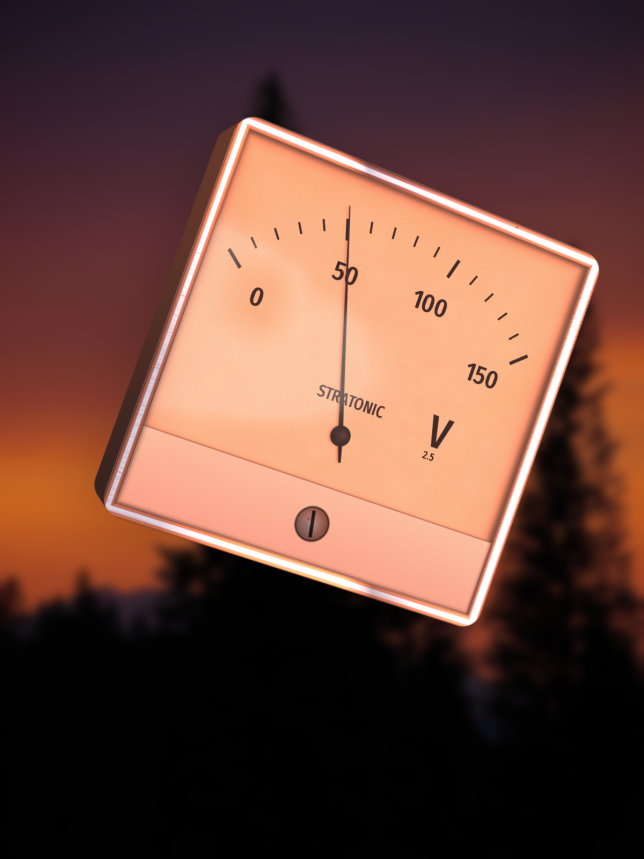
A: 50 V
